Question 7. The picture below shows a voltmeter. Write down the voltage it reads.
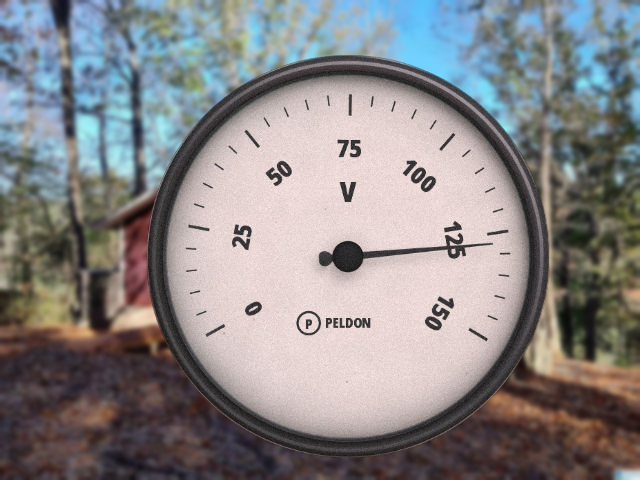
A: 127.5 V
